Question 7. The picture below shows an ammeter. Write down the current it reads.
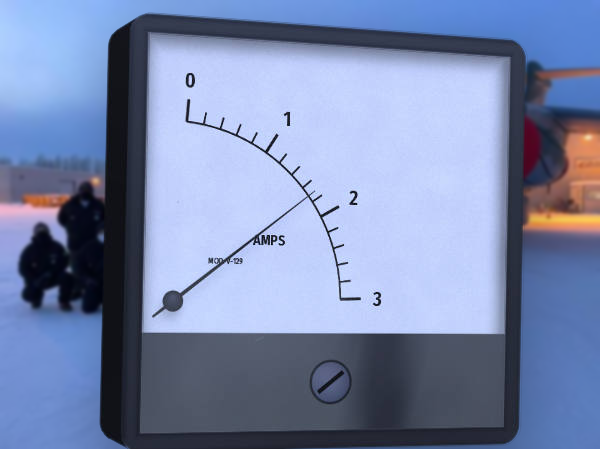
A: 1.7 A
